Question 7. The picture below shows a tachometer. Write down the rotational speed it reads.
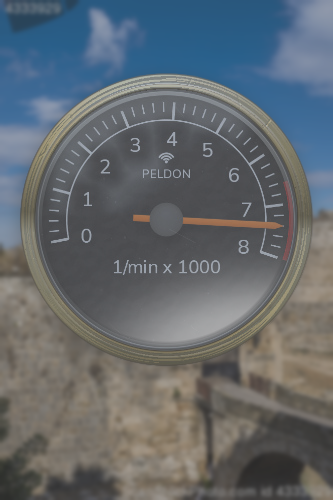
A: 7400 rpm
